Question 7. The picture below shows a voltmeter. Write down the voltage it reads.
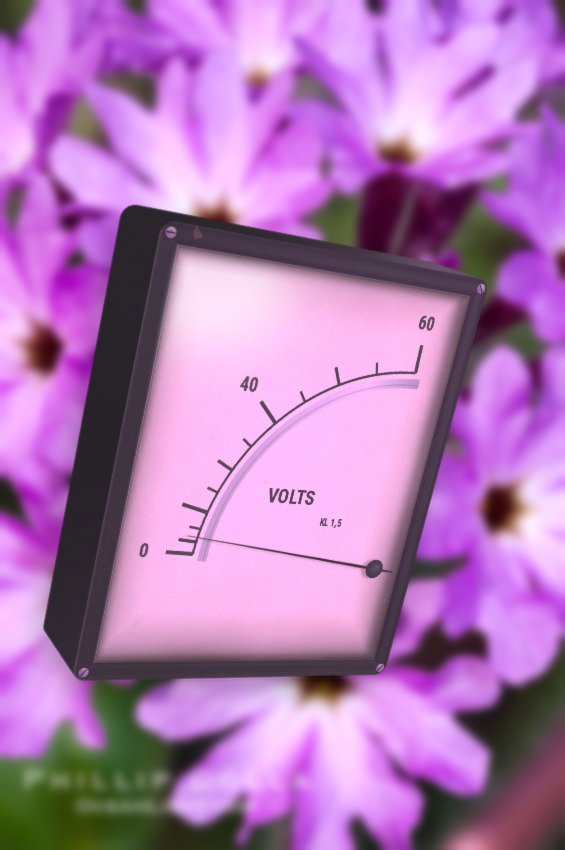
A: 12.5 V
